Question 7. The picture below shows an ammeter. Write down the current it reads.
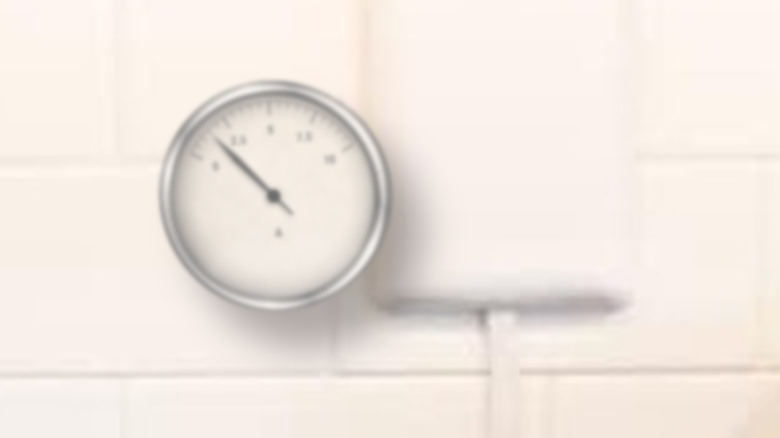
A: 1.5 A
